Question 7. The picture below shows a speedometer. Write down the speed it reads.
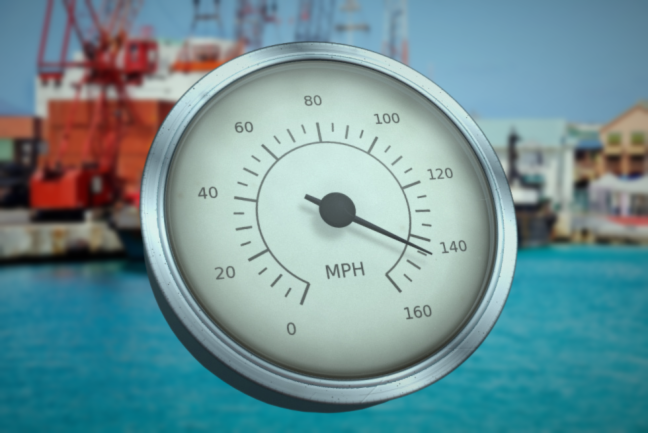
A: 145 mph
